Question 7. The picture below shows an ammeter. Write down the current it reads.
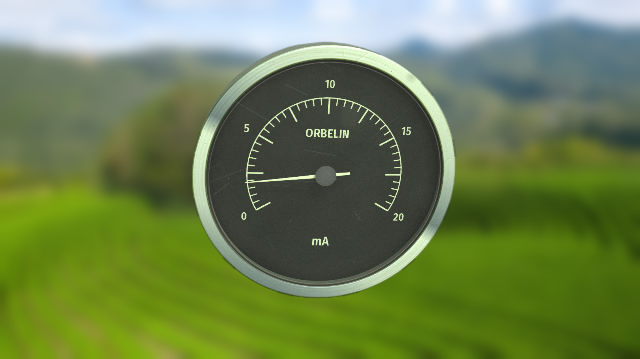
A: 2 mA
